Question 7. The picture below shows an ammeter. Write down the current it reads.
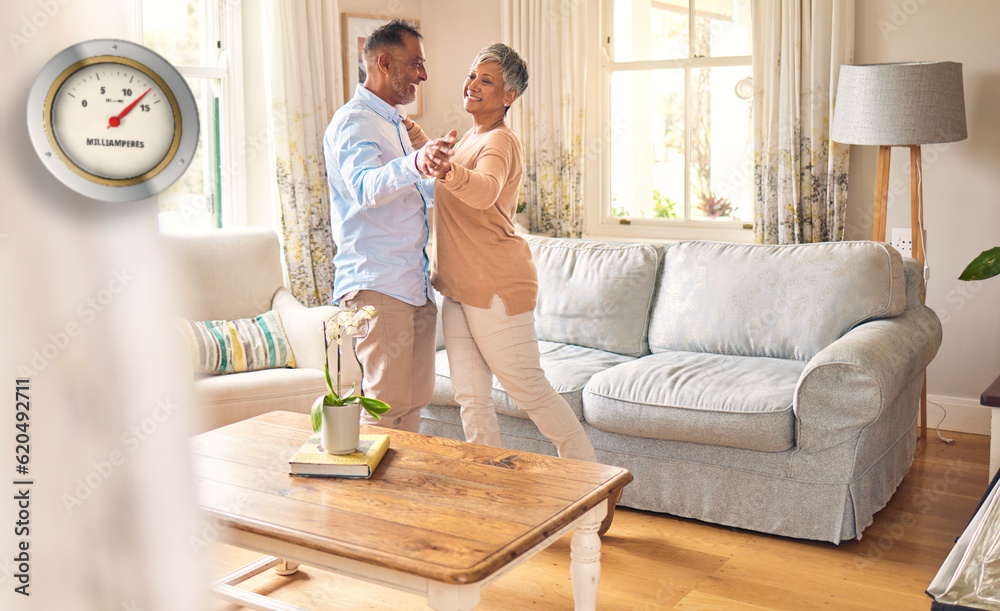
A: 13 mA
